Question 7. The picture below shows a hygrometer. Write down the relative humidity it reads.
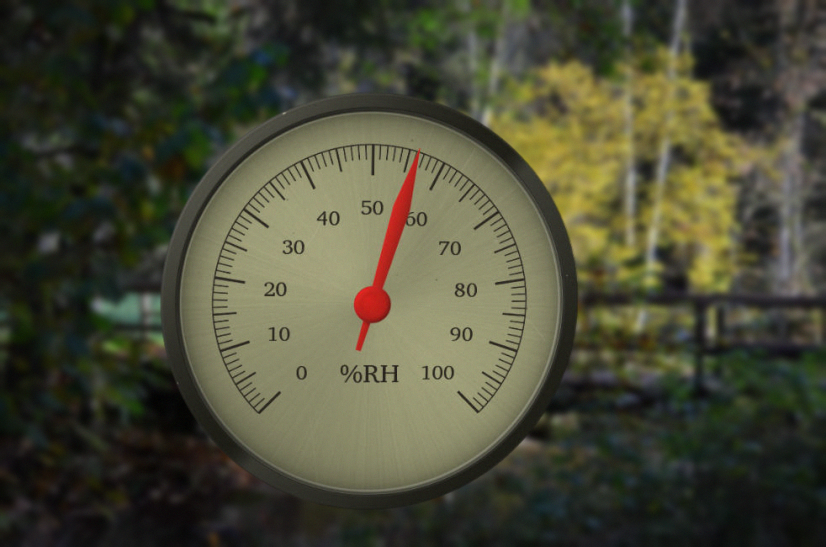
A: 56 %
